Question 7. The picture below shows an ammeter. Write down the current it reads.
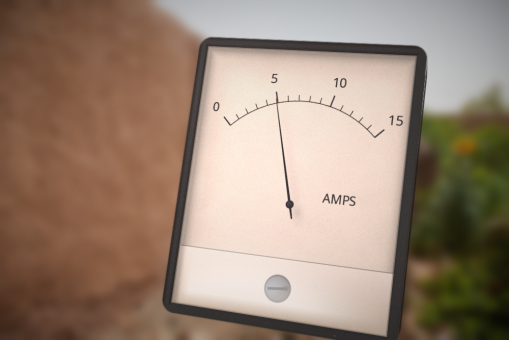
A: 5 A
